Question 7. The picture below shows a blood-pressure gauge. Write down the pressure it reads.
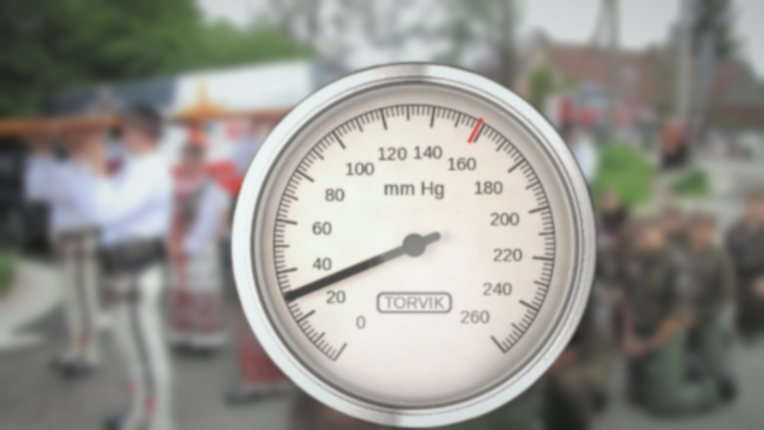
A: 30 mmHg
